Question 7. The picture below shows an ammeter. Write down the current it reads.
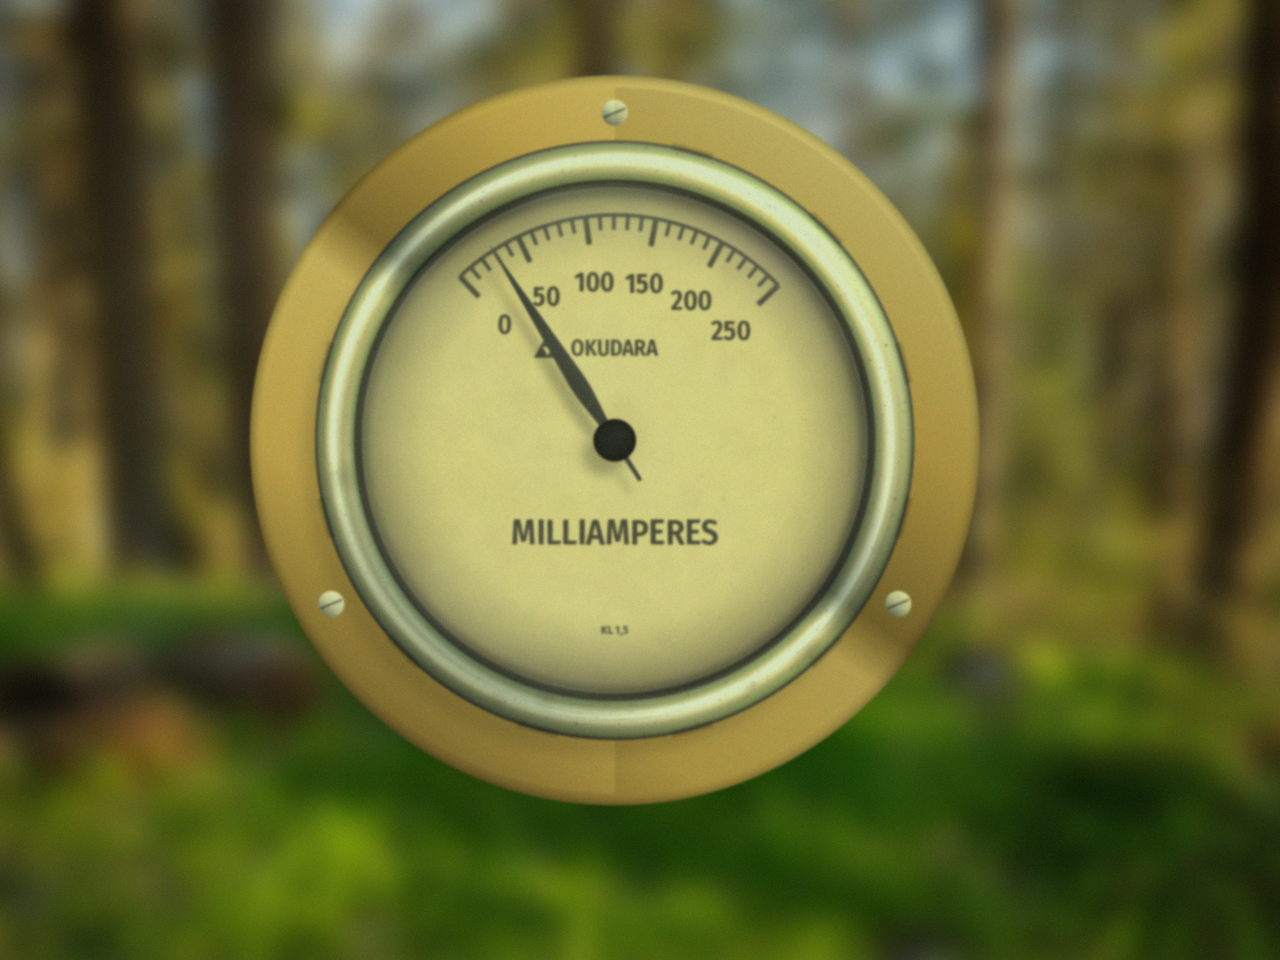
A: 30 mA
